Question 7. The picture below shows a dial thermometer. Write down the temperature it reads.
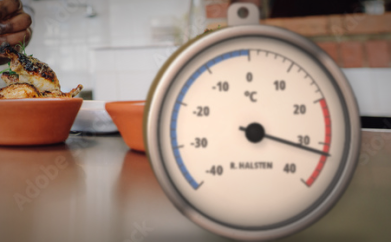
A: 32 °C
